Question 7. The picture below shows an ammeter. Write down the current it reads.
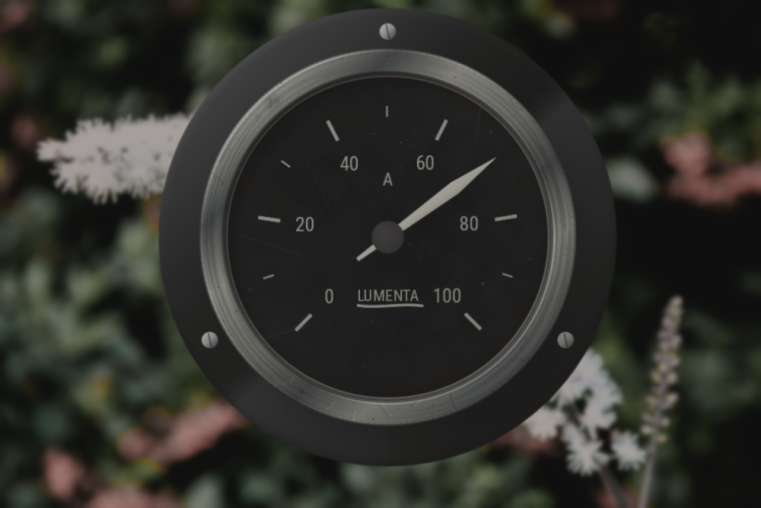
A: 70 A
